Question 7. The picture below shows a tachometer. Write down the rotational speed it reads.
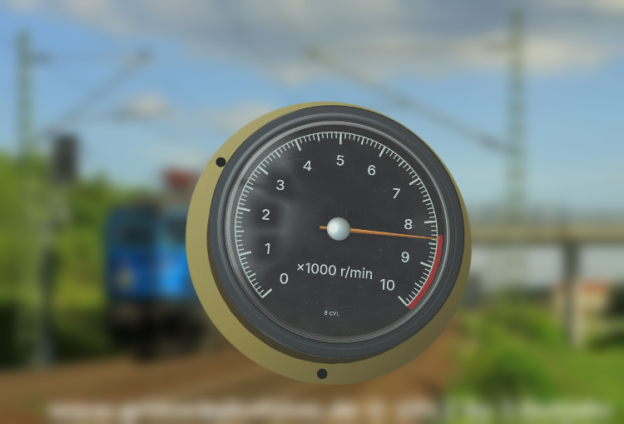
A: 8400 rpm
